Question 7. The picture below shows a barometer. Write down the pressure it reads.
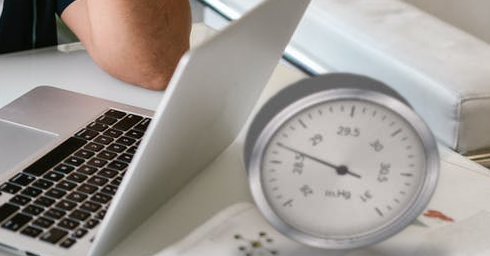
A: 28.7 inHg
